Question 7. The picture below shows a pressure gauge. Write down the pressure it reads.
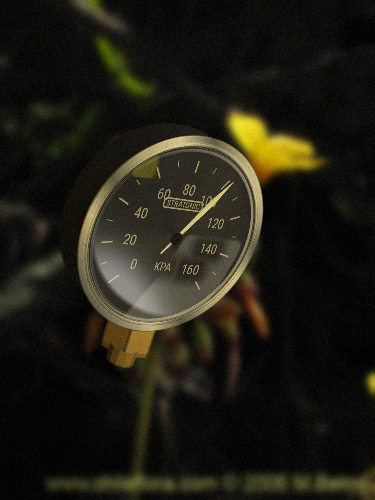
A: 100 kPa
